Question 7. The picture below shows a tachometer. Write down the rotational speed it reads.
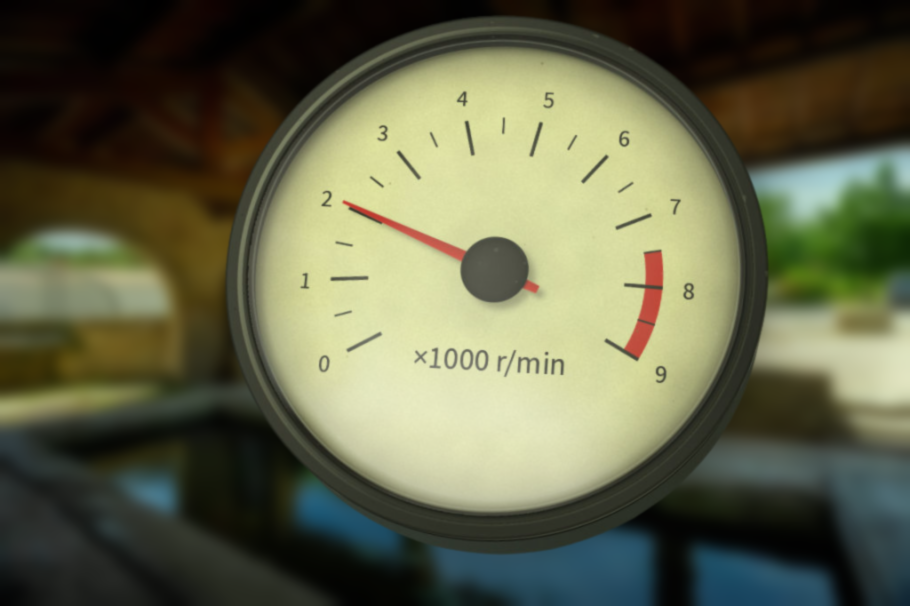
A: 2000 rpm
